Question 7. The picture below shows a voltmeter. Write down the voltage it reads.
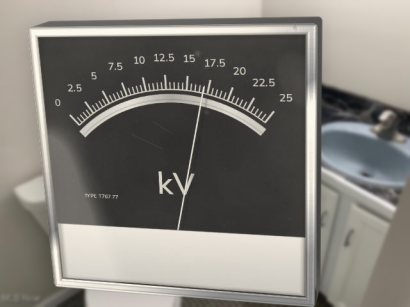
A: 17 kV
